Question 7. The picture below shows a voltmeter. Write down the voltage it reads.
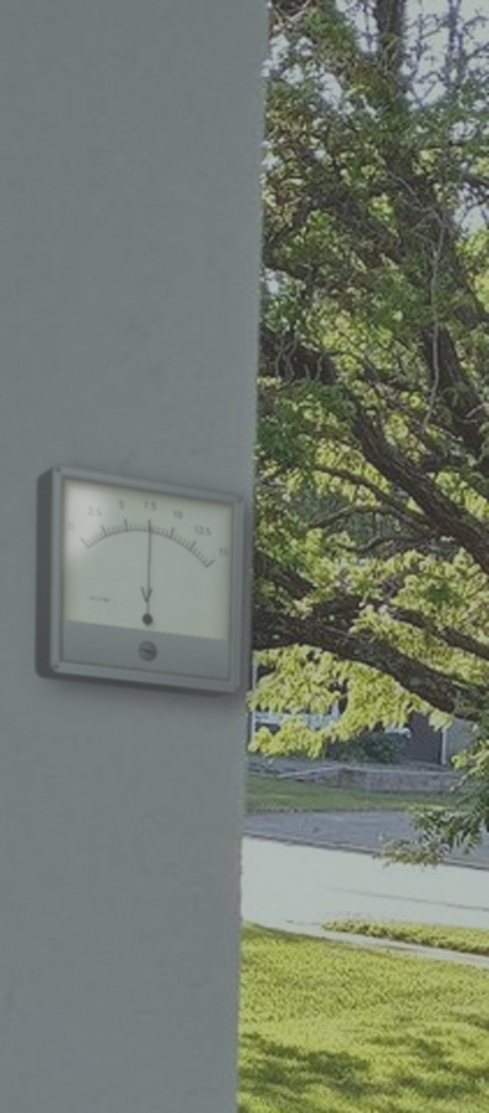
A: 7.5 V
